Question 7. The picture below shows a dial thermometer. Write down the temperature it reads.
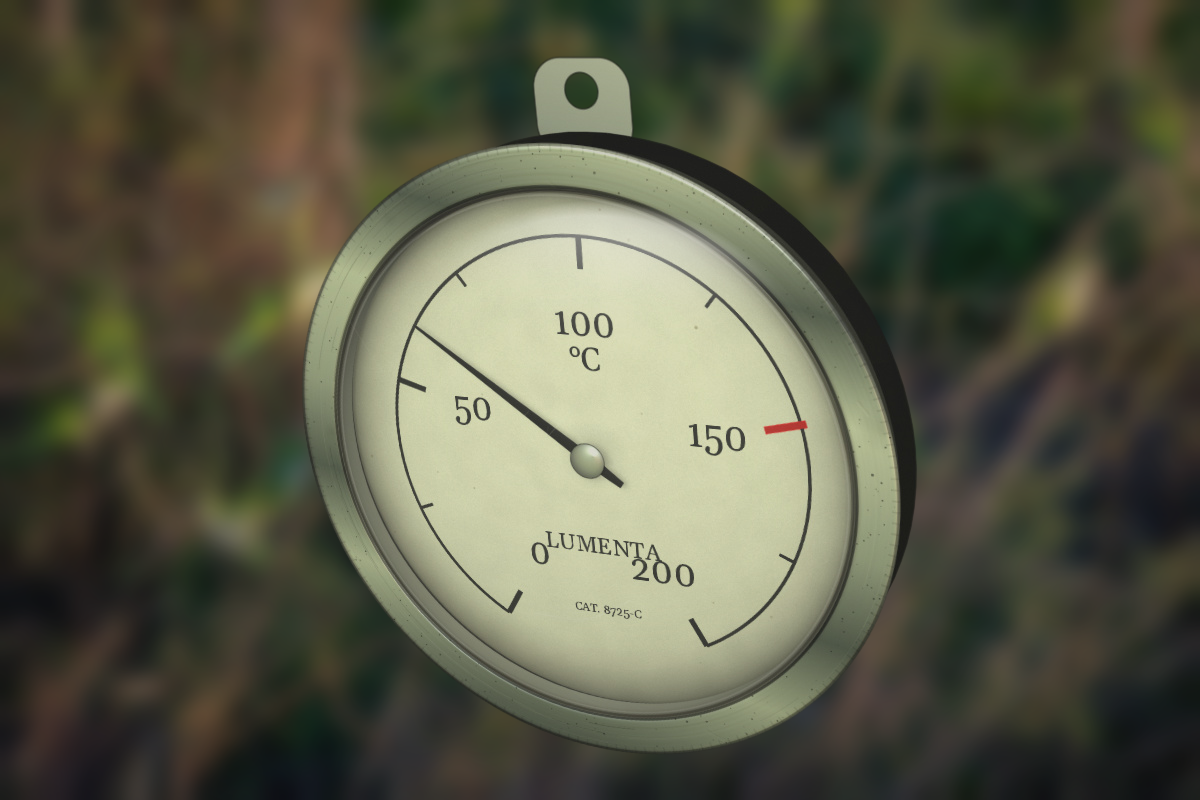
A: 62.5 °C
